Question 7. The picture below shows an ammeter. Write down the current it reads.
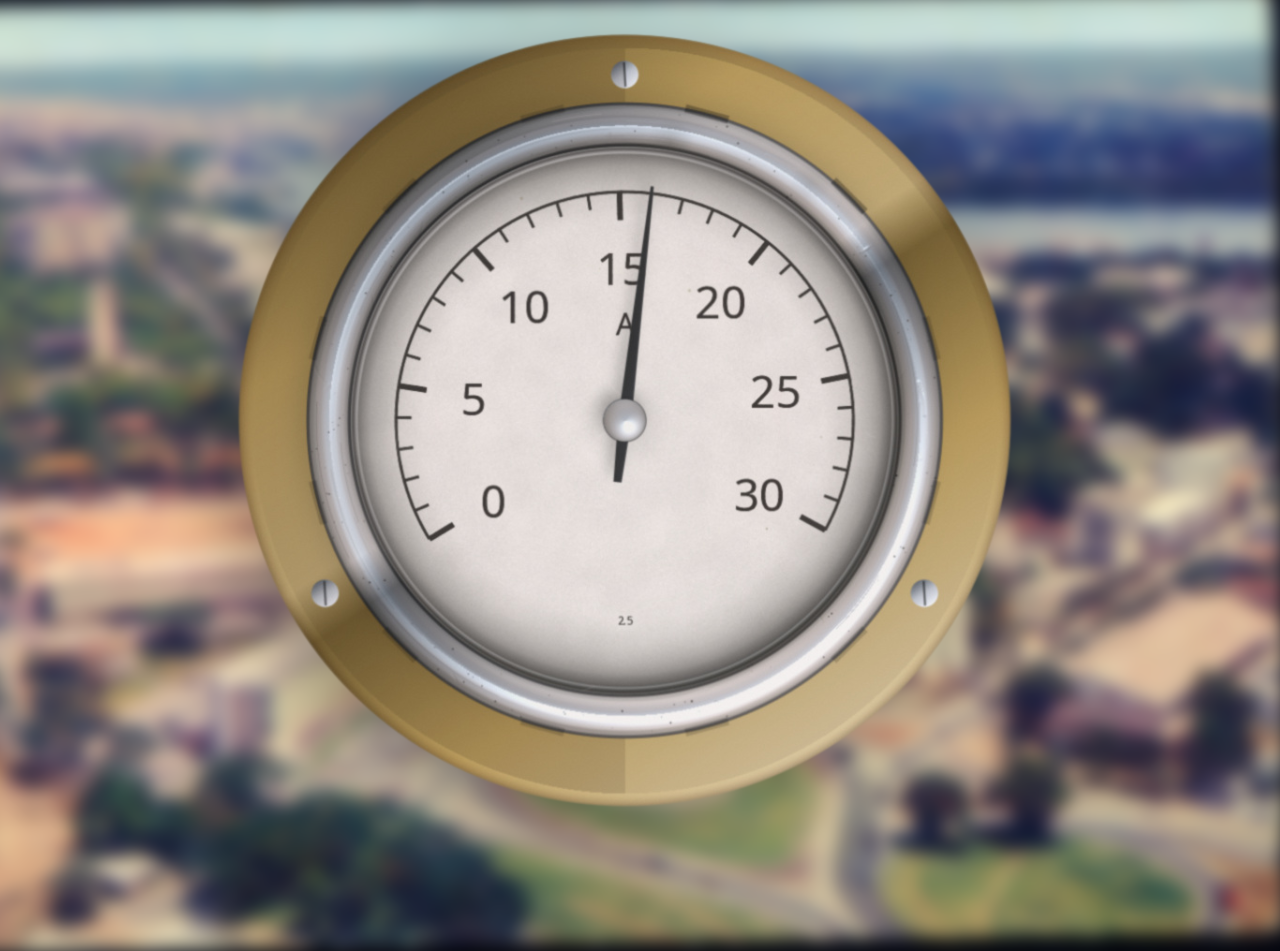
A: 16 A
